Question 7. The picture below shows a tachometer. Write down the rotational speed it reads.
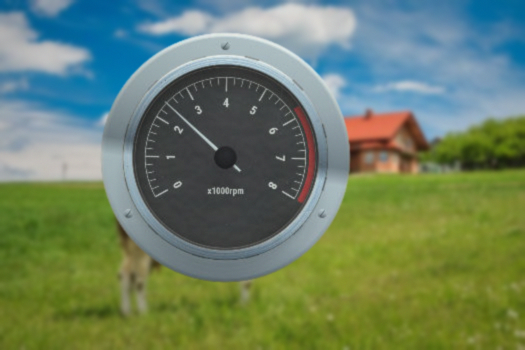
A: 2400 rpm
